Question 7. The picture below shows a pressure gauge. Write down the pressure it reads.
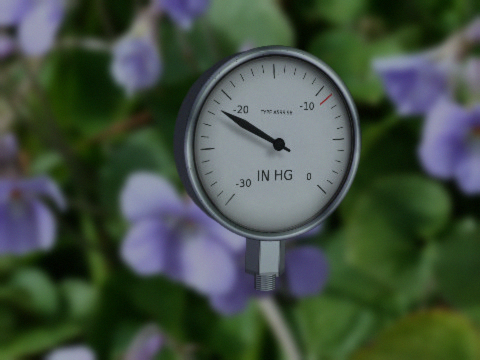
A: -21.5 inHg
